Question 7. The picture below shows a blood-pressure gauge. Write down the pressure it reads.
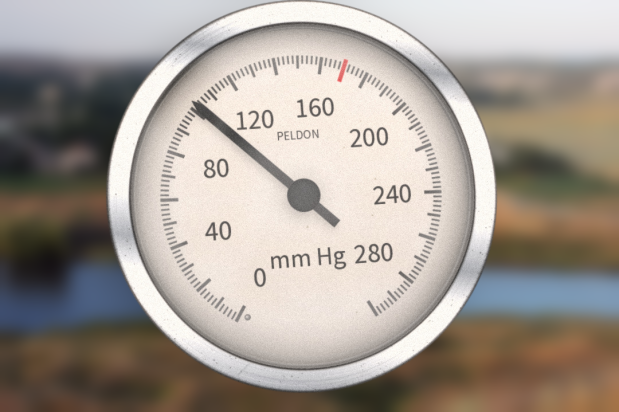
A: 102 mmHg
